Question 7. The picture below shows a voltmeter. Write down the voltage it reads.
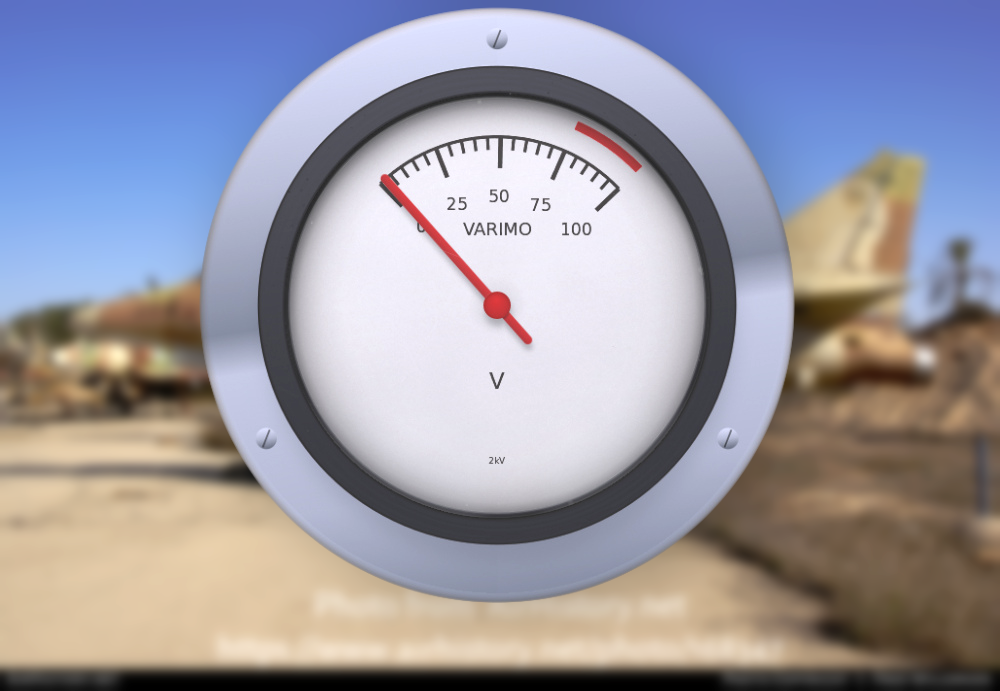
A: 2.5 V
